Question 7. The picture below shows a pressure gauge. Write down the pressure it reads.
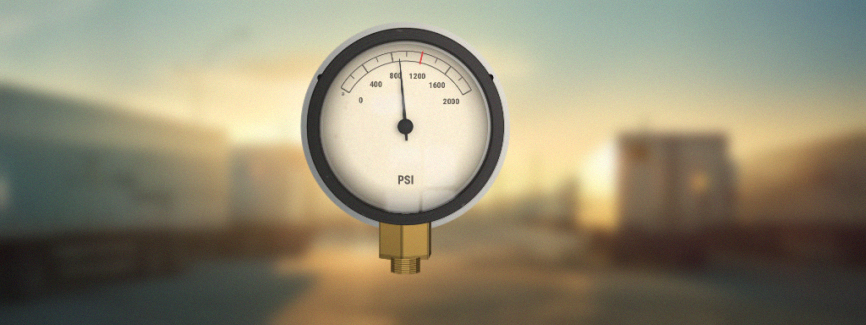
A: 900 psi
